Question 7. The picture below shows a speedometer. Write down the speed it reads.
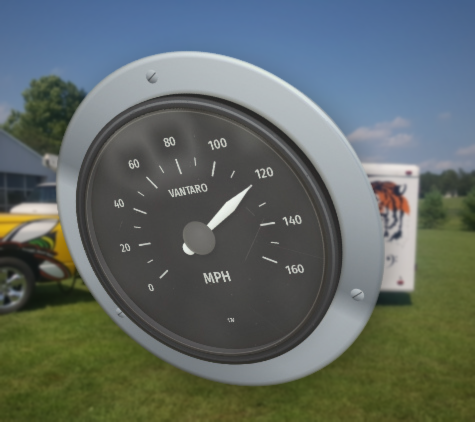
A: 120 mph
